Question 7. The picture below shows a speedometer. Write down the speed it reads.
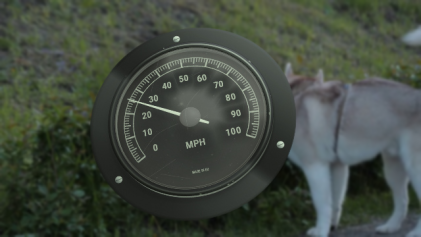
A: 25 mph
